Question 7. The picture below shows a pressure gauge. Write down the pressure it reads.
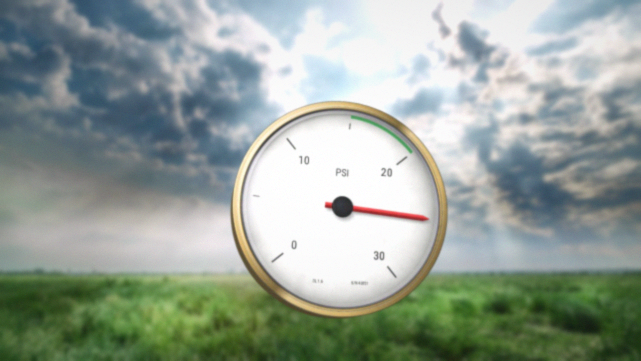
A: 25 psi
